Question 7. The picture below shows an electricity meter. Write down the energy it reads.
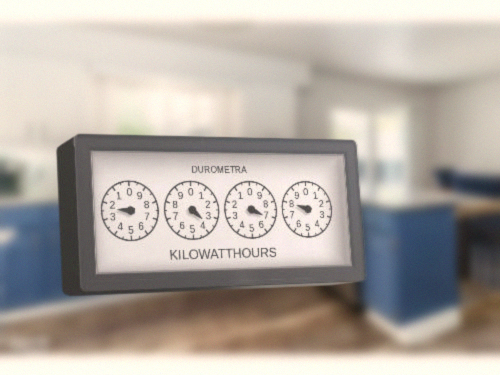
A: 2368 kWh
